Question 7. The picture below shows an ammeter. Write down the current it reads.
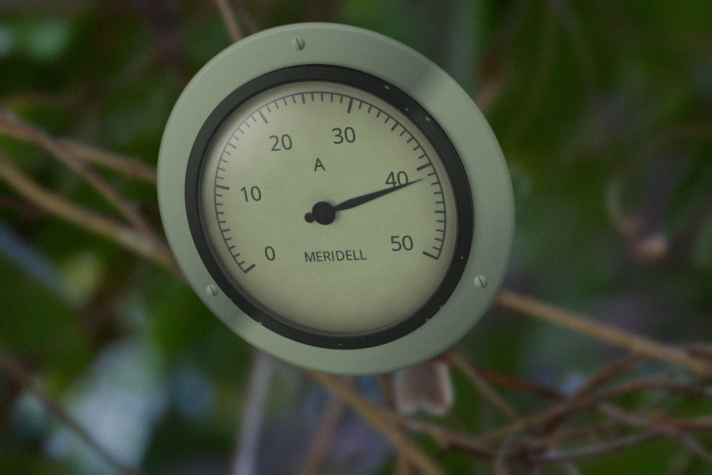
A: 41 A
